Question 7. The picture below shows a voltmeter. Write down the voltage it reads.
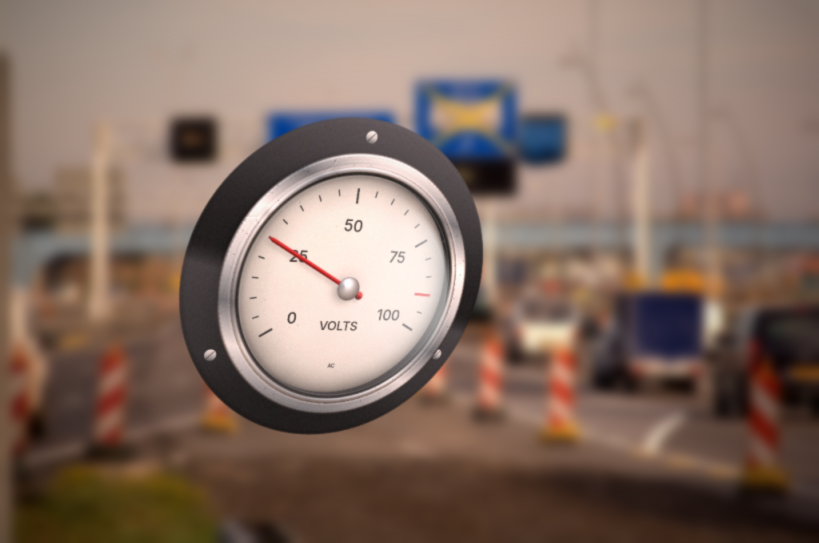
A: 25 V
